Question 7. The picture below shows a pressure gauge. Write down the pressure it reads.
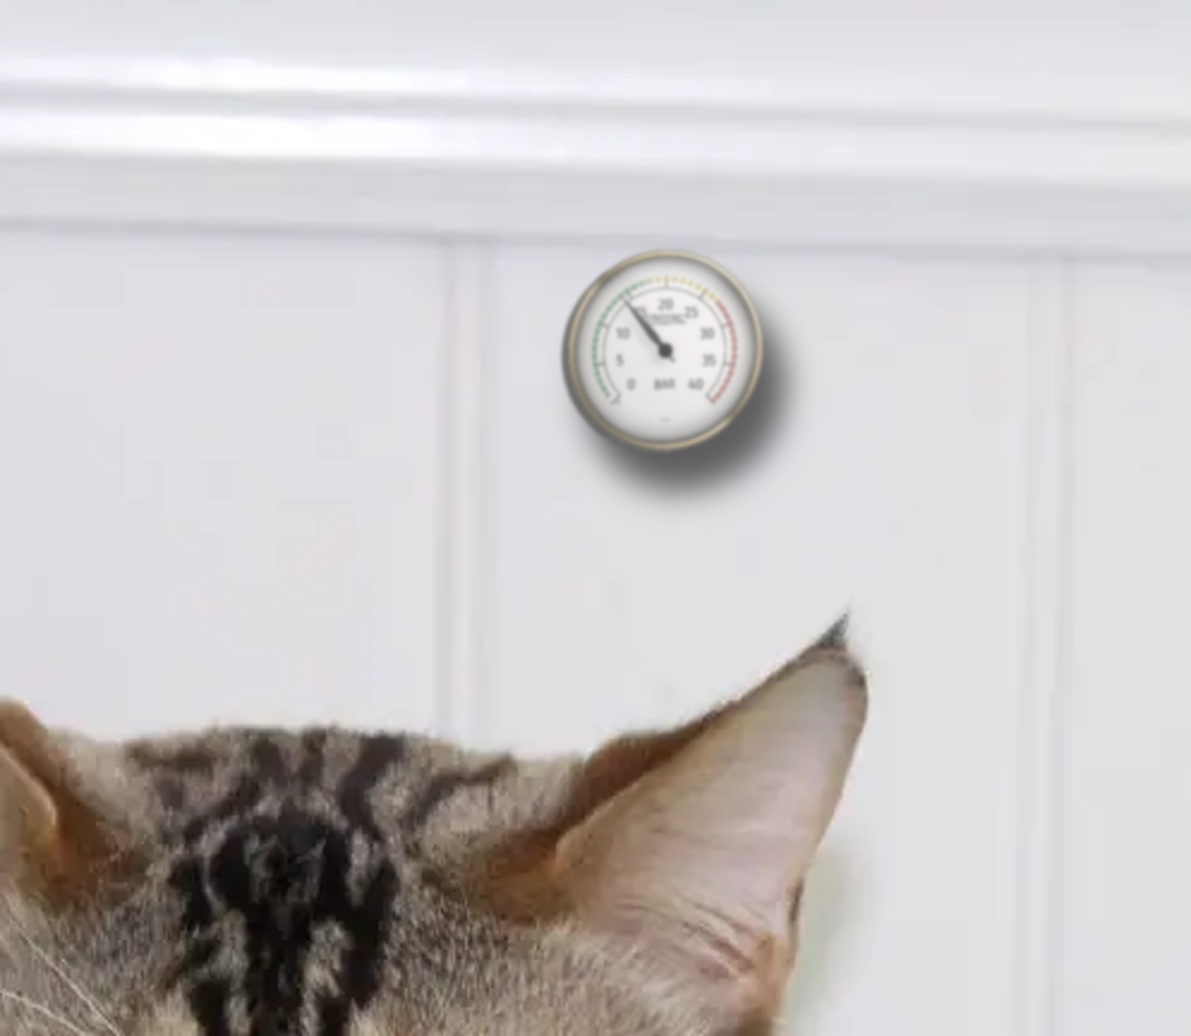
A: 14 bar
